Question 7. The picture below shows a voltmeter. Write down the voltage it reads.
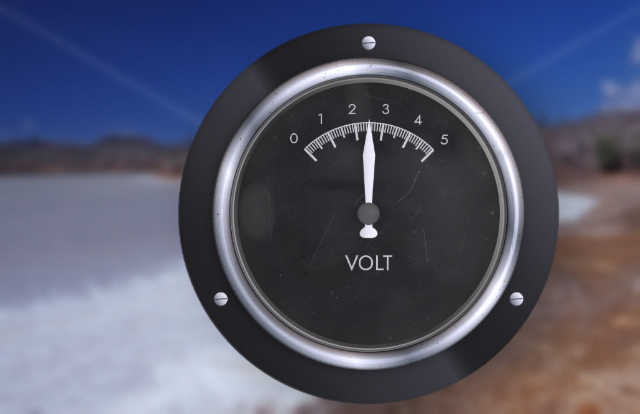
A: 2.5 V
